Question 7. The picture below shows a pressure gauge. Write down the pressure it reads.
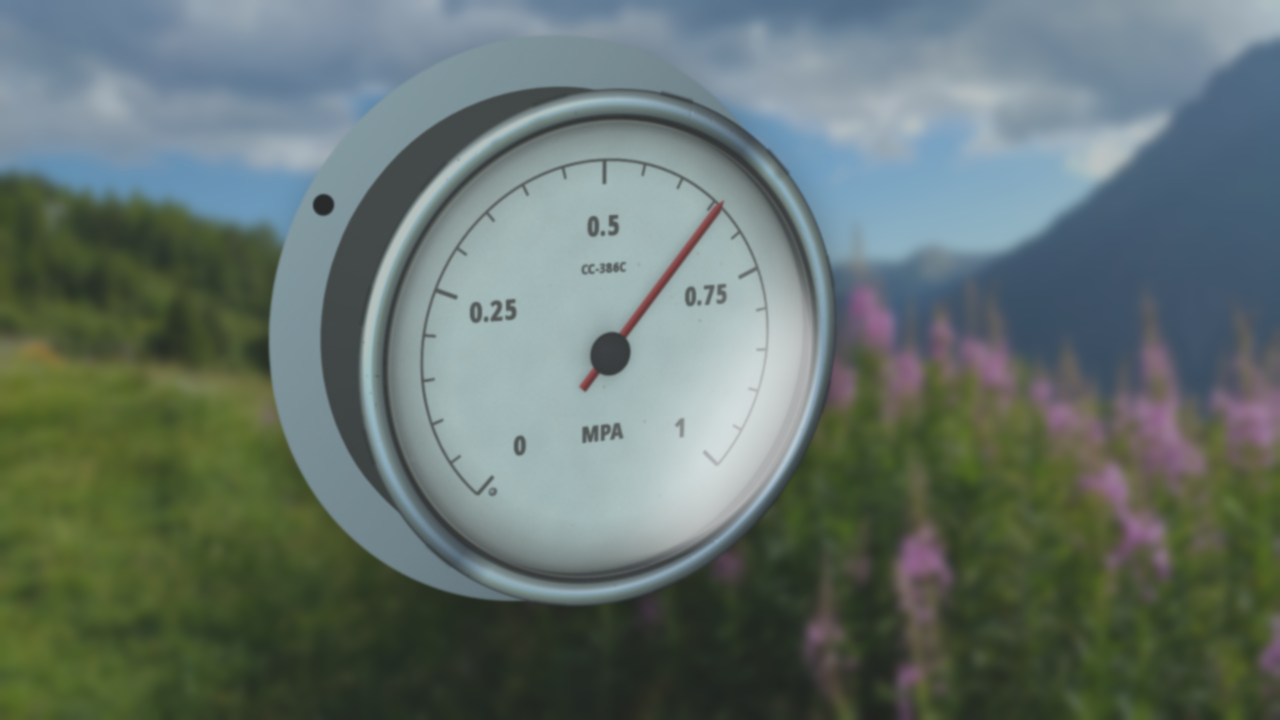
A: 0.65 MPa
